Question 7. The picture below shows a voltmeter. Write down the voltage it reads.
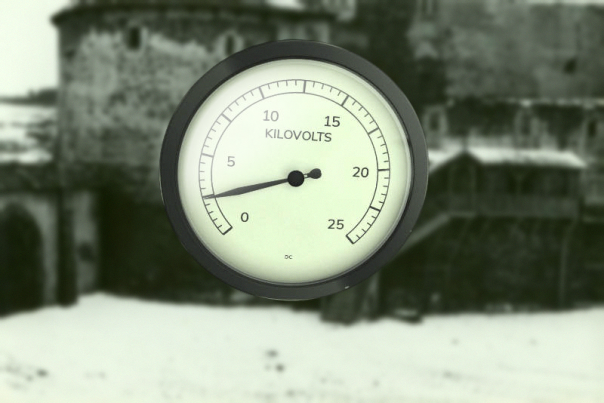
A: 2.5 kV
